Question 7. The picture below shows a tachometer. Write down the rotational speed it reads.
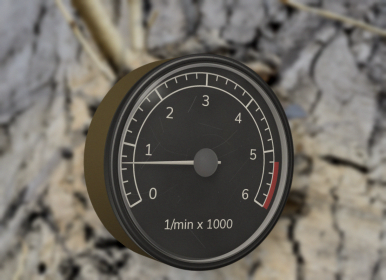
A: 700 rpm
